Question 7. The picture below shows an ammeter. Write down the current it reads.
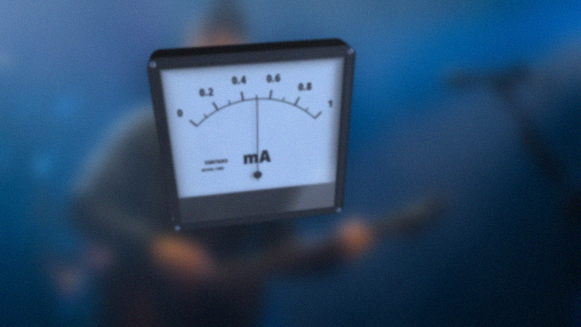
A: 0.5 mA
